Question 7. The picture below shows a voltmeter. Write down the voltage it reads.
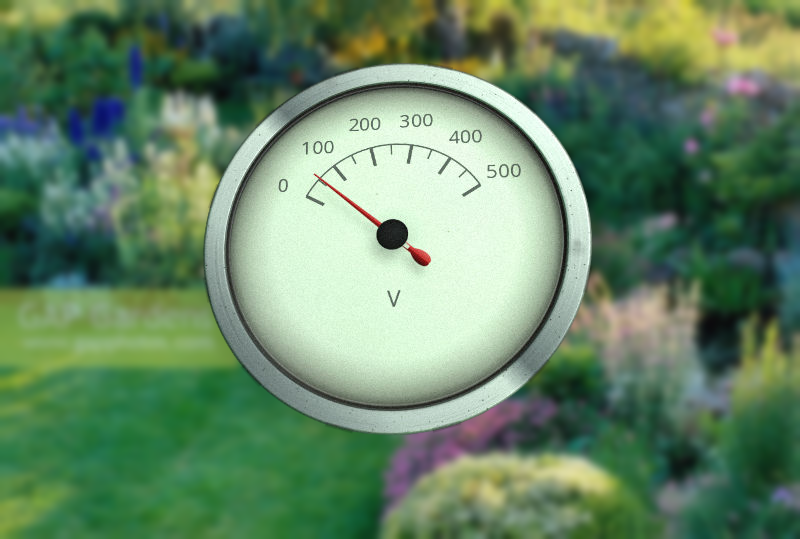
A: 50 V
